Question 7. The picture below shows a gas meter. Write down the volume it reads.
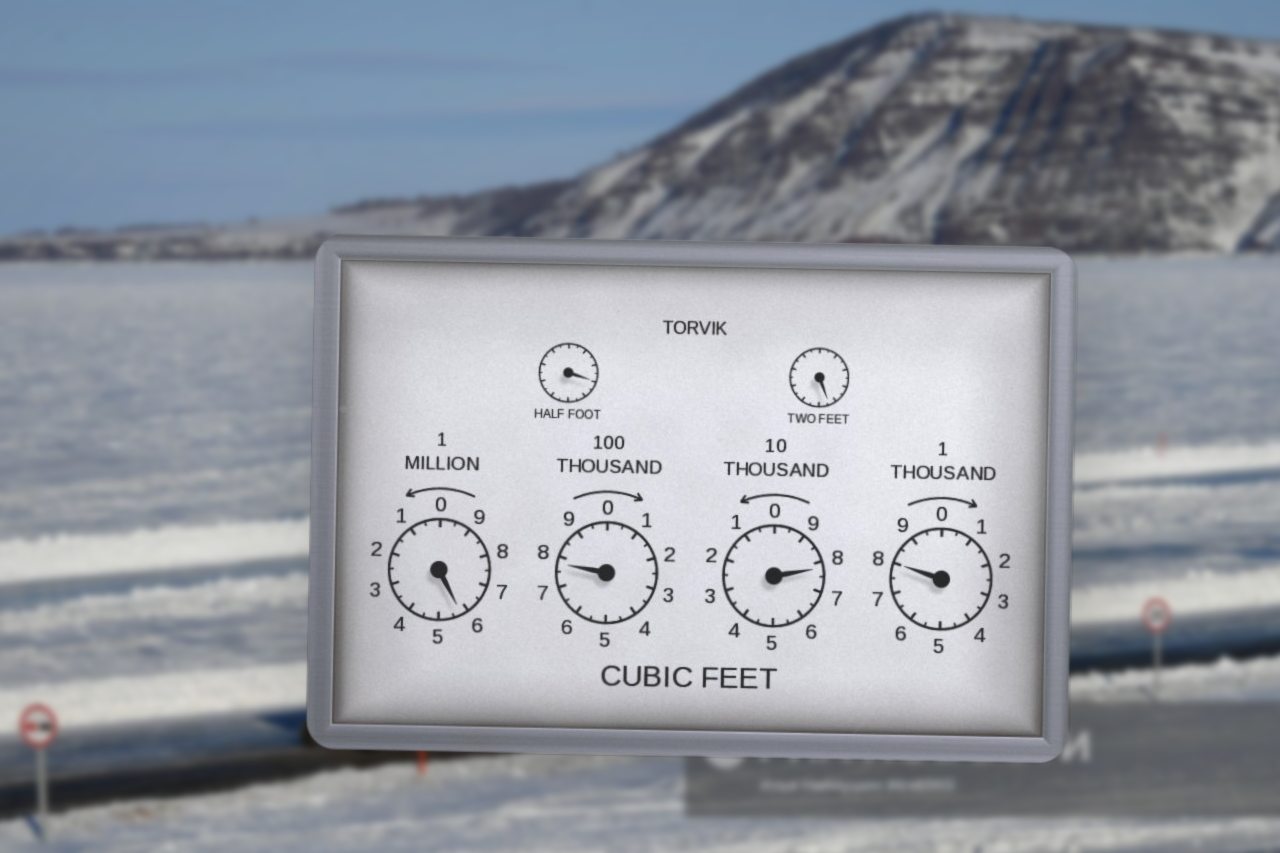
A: 577800 ft³
